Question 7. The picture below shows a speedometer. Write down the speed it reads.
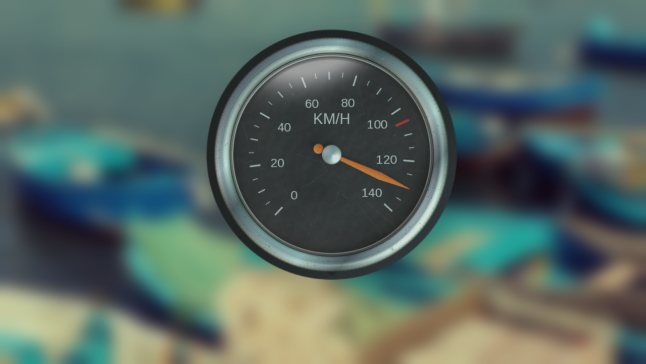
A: 130 km/h
